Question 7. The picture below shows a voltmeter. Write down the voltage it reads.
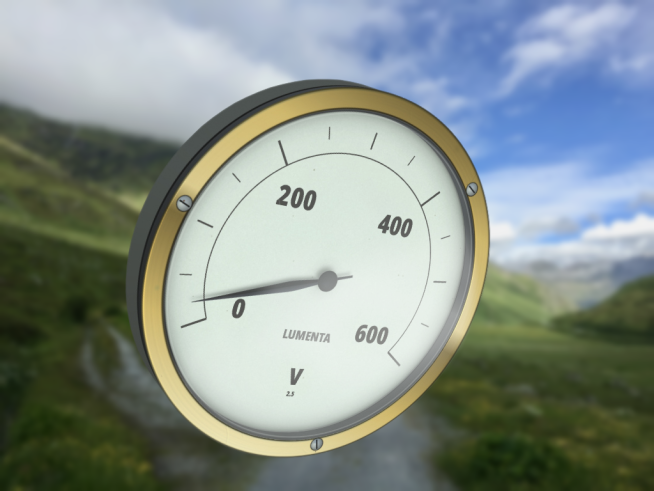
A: 25 V
